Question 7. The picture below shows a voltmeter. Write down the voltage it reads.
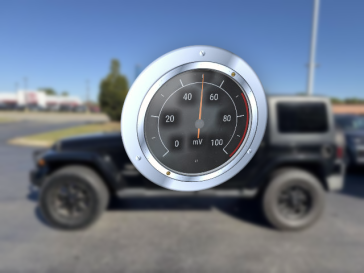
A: 50 mV
